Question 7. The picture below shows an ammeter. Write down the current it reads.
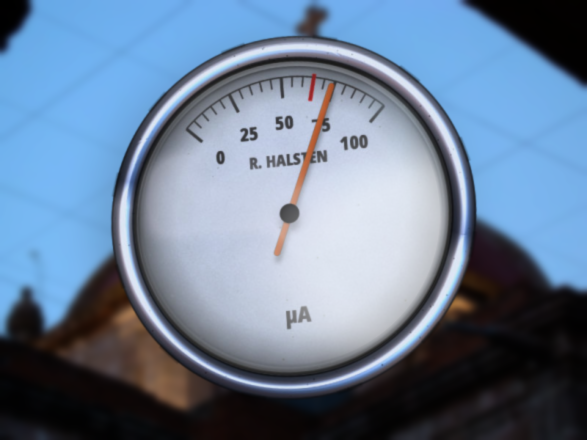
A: 75 µA
